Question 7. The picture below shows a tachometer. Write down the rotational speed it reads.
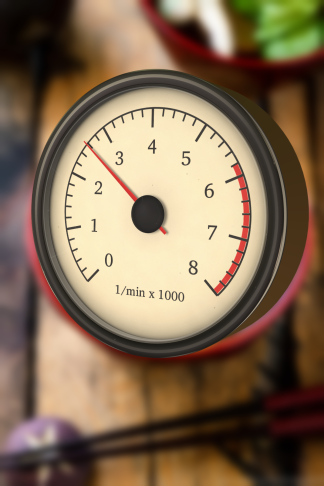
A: 2600 rpm
